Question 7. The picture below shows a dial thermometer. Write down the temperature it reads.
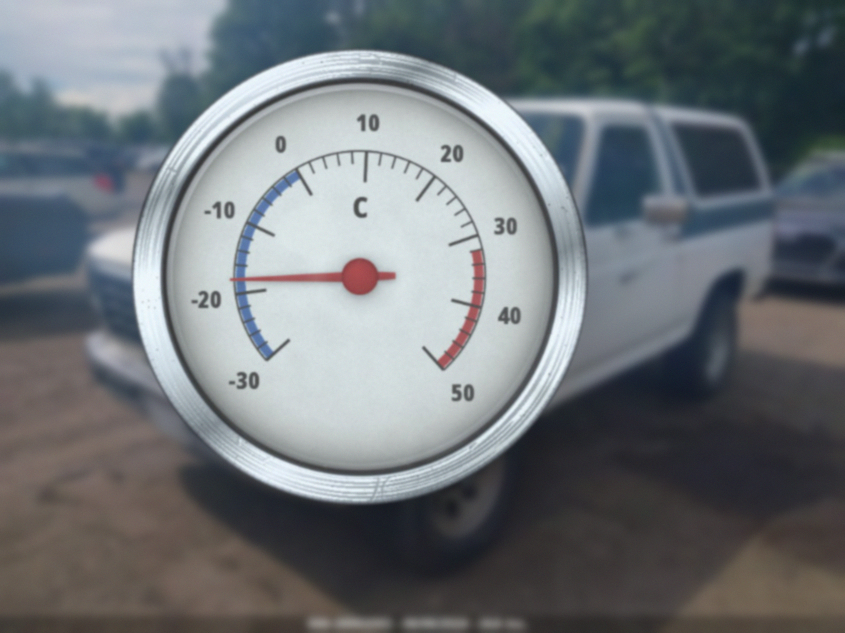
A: -18 °C
